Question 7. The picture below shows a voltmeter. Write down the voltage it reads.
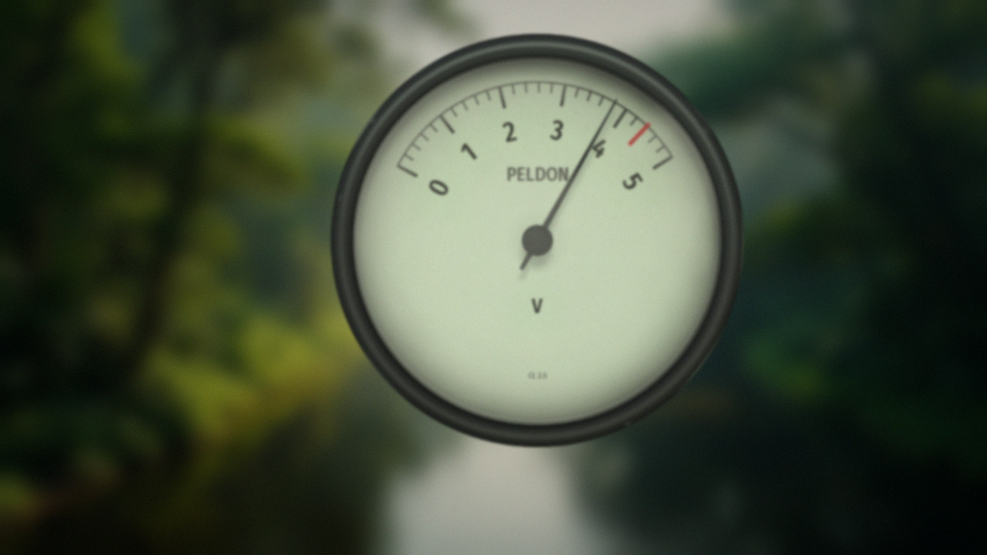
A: 3.8 V
